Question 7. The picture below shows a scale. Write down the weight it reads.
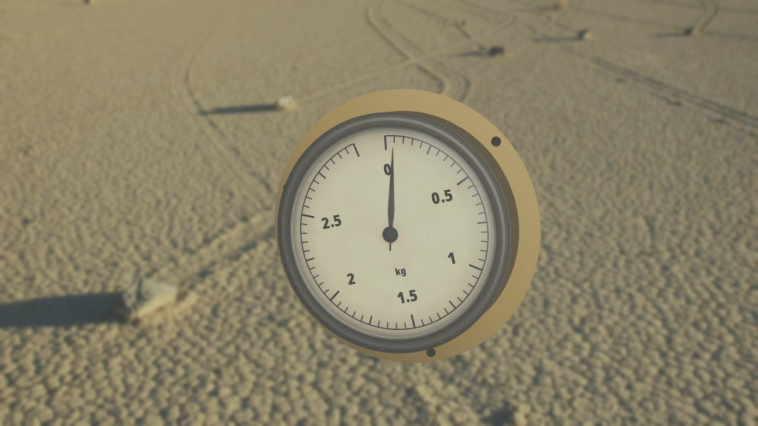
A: 0.05 kg
